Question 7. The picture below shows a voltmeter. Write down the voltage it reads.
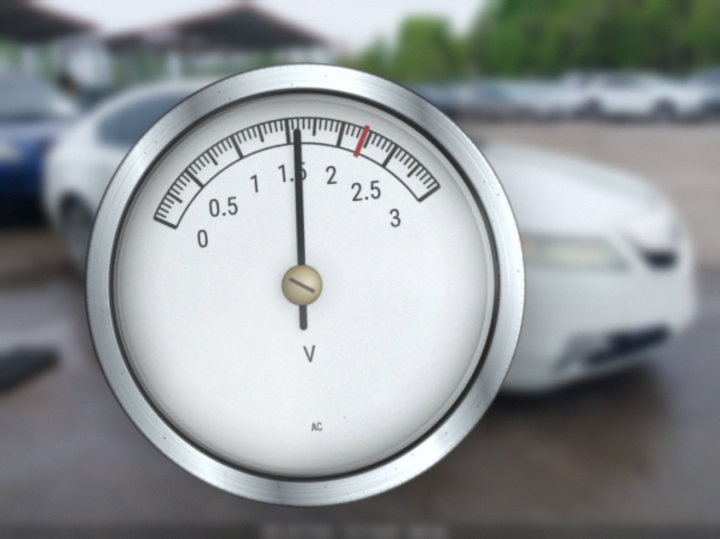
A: 1.6 V
